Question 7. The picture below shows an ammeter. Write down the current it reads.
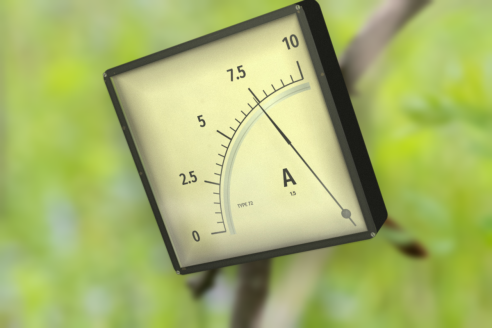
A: 7.5 A
